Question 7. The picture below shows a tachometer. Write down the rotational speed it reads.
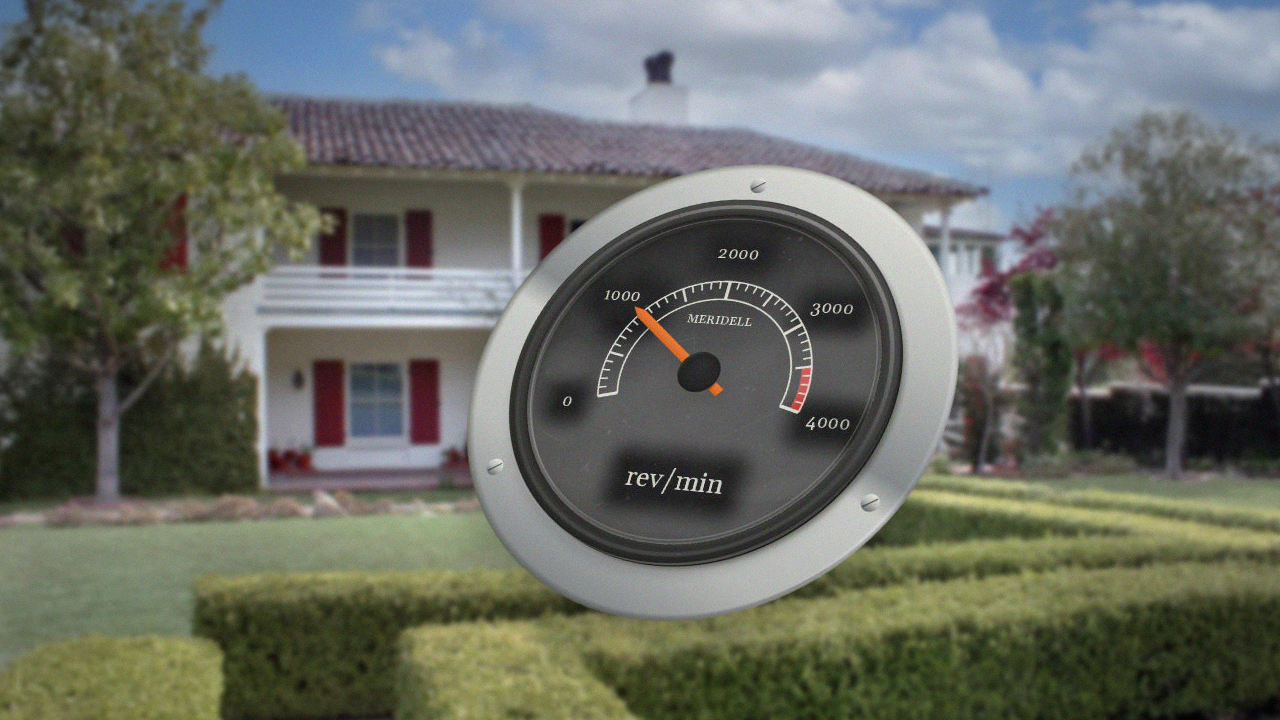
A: 1000 rpm
